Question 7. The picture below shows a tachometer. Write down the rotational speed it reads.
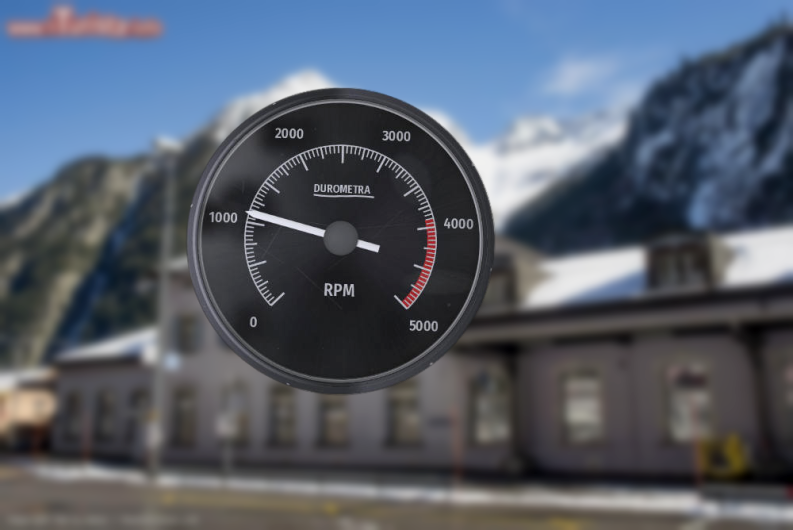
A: 1100 rpm
